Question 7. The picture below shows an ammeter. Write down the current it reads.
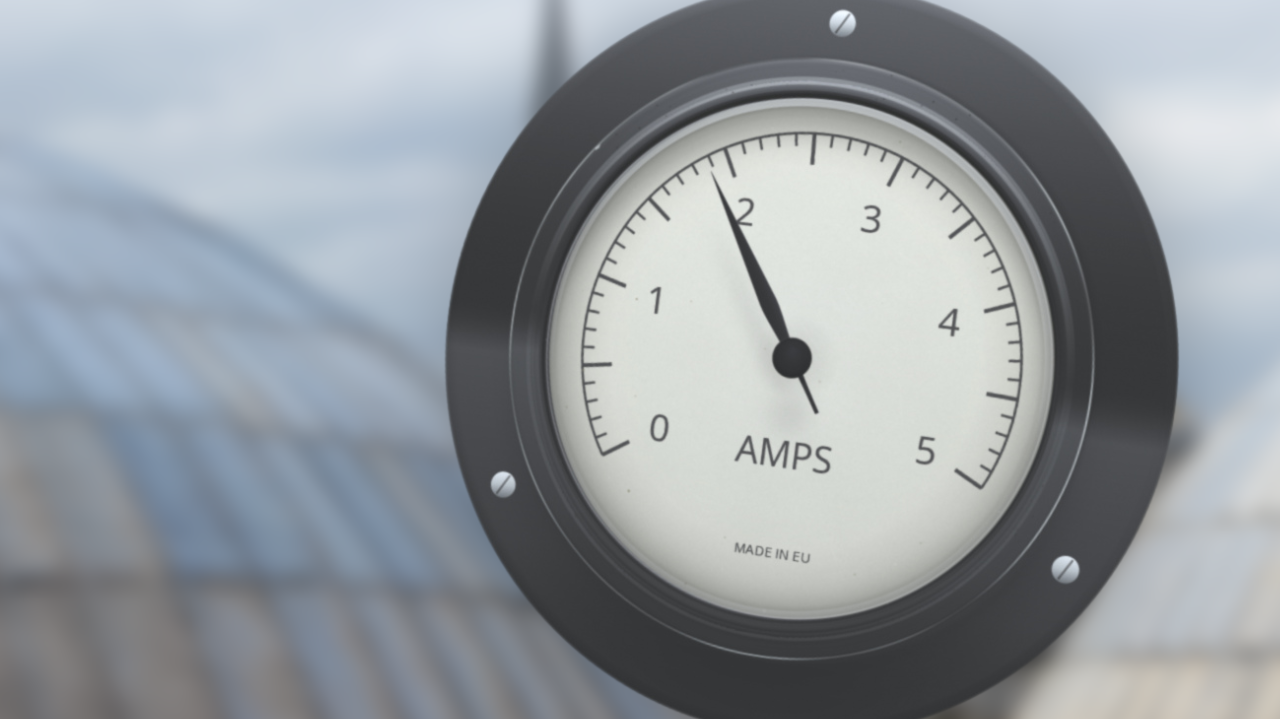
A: 1.9 A
